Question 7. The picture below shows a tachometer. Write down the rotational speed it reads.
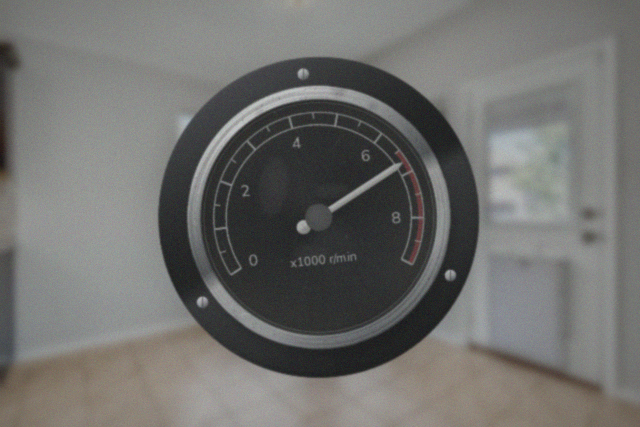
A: 6750 rpm
